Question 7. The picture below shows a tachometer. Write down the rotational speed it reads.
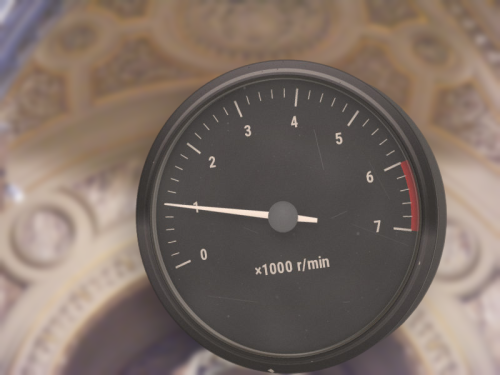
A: 1000 rpm
